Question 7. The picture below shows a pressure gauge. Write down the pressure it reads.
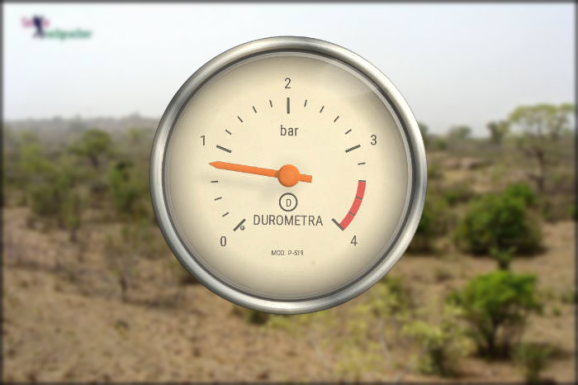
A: 0.8 bar
